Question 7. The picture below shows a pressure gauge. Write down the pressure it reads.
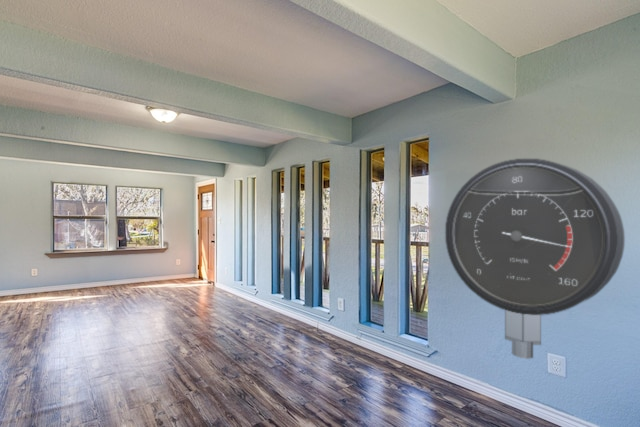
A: 140 bar
